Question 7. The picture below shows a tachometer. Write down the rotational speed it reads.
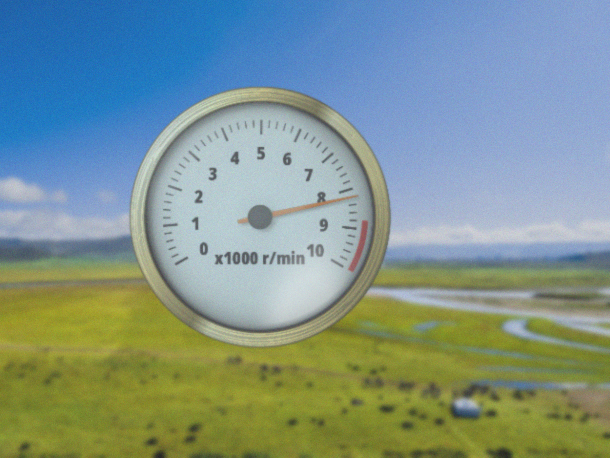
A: 8200 rpm
